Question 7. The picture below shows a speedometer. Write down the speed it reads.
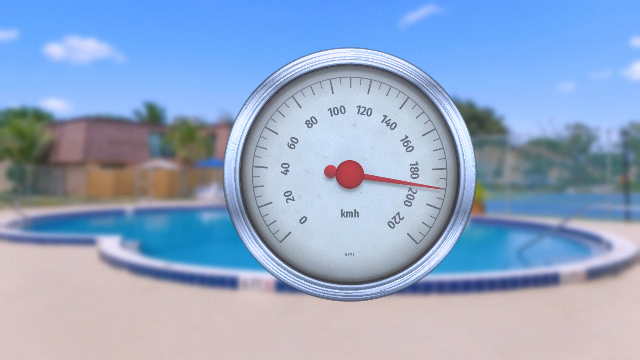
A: 190 km/h
